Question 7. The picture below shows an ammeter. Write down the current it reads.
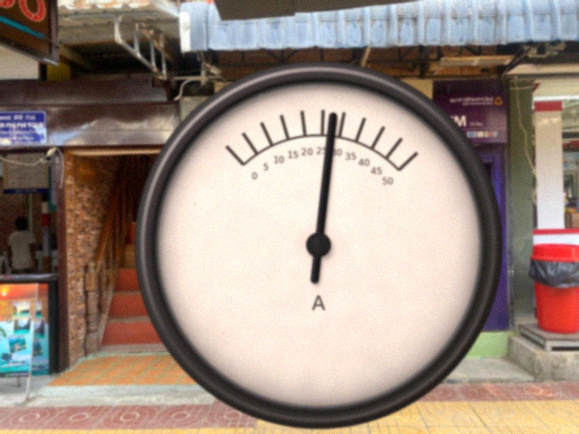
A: 27.5 A
